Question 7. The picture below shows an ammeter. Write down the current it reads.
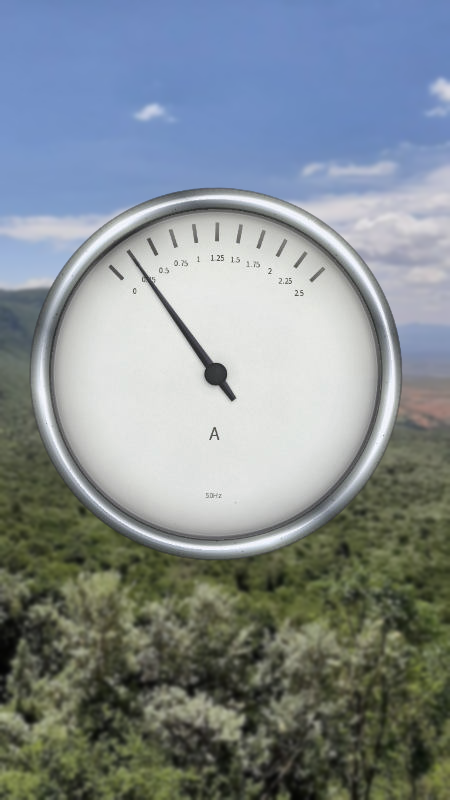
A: 0.25 A
